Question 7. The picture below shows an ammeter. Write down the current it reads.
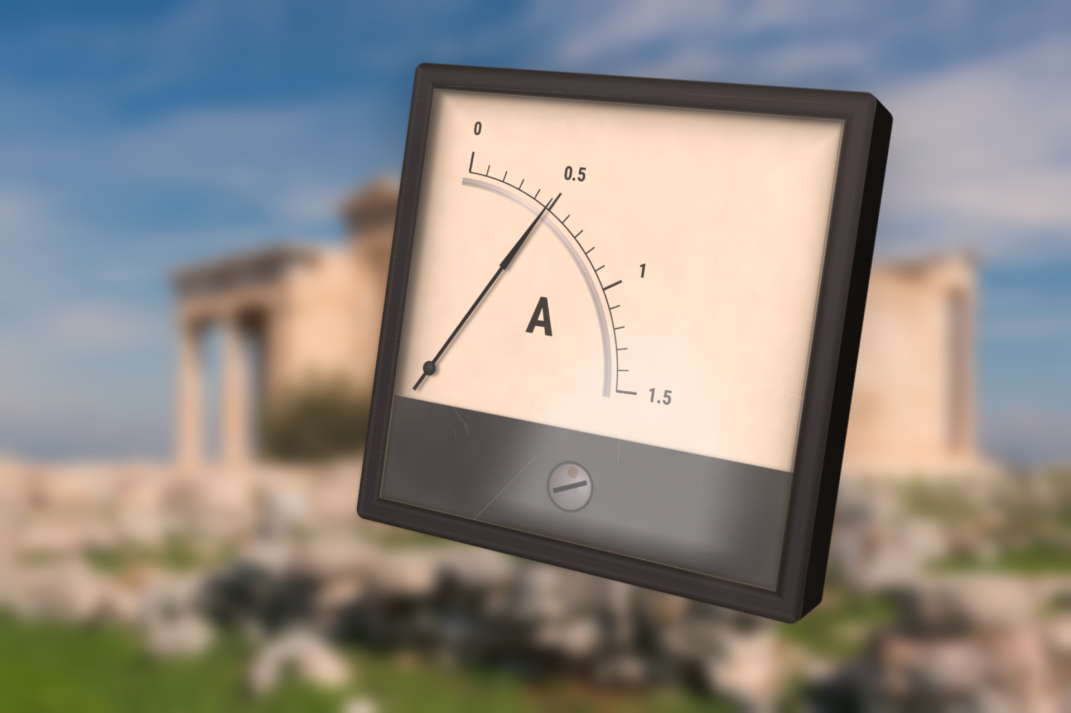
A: 0.5 A
